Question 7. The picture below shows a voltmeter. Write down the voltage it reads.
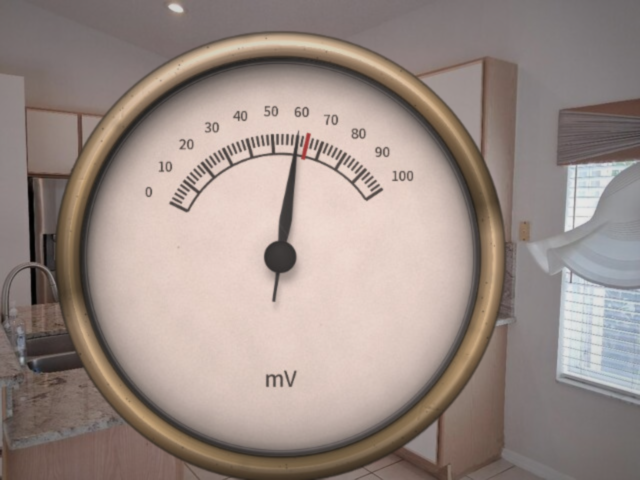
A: 60 mV
